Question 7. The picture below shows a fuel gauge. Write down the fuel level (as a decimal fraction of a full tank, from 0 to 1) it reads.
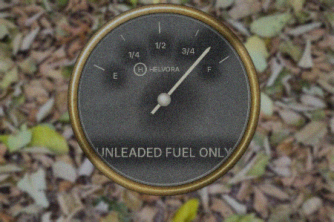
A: 0.875
